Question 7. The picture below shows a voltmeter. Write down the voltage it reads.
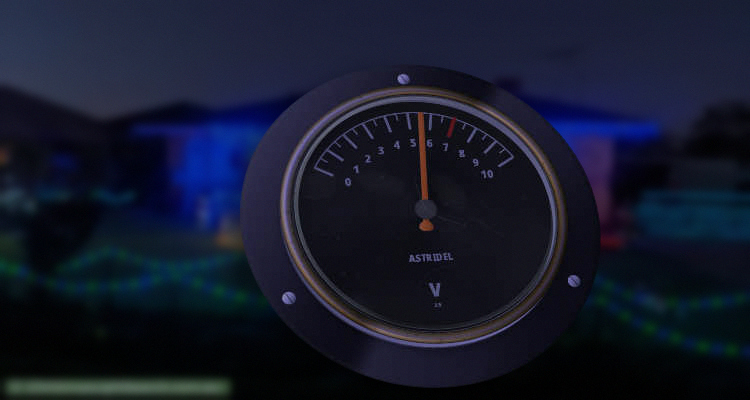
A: 5.5 V
